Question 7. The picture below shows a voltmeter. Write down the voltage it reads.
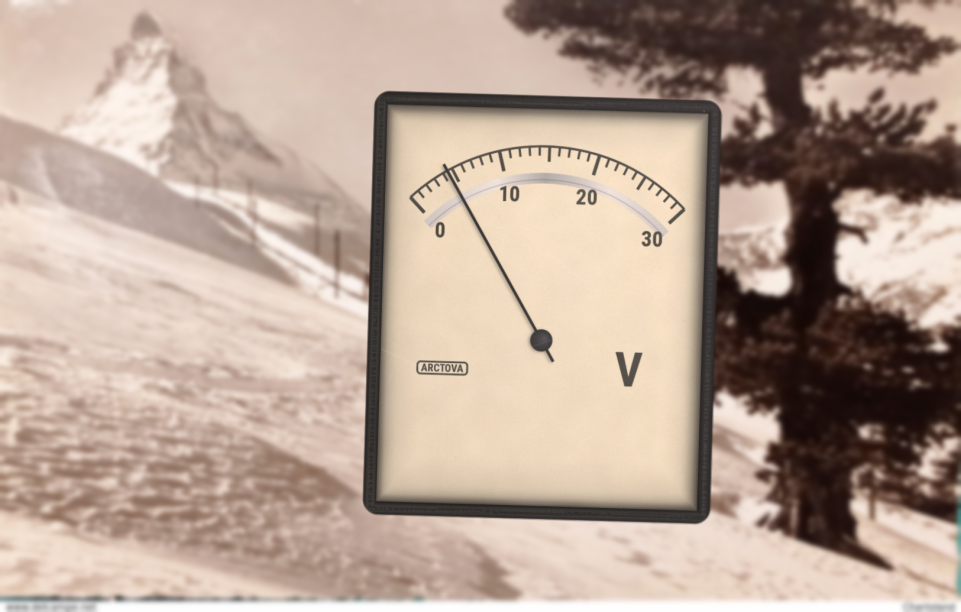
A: 4.5 V
